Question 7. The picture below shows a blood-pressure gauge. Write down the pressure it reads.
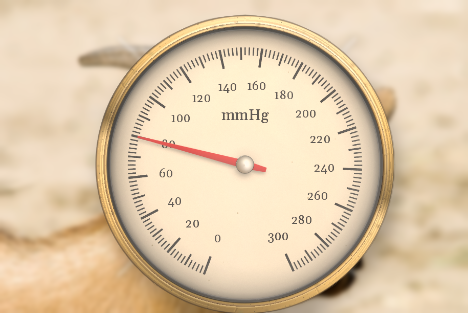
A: 80 mmHg
